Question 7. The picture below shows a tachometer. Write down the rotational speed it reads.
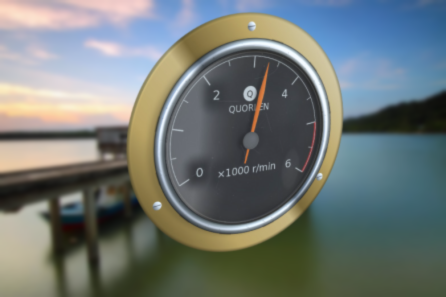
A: 3250 rpm
